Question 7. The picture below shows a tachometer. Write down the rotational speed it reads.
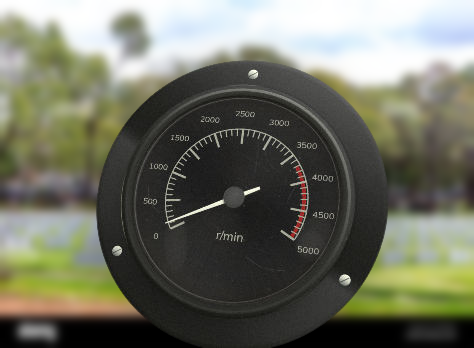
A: 100 rpm
